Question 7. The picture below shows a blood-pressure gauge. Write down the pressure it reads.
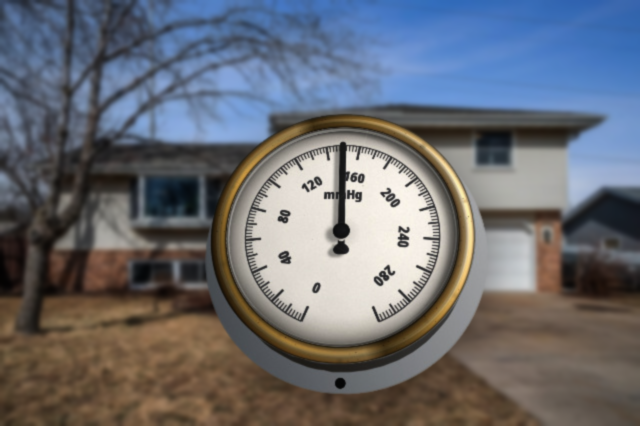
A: 150 mmHg
